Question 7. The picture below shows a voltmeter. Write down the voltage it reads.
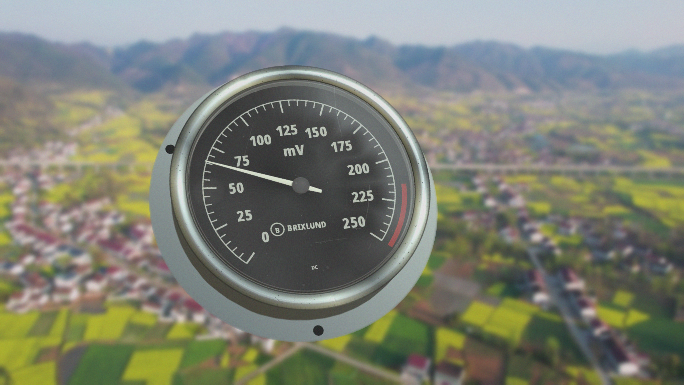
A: 65 mV
